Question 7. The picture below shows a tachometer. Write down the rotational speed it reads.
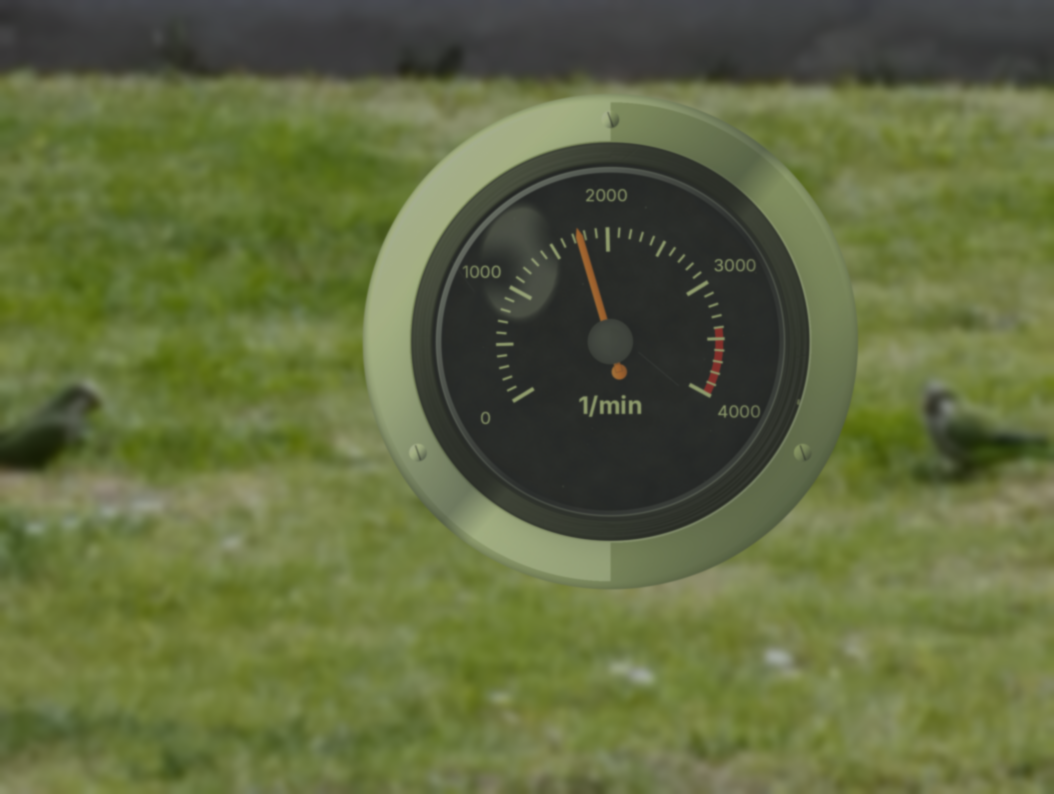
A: 1750 rpm
